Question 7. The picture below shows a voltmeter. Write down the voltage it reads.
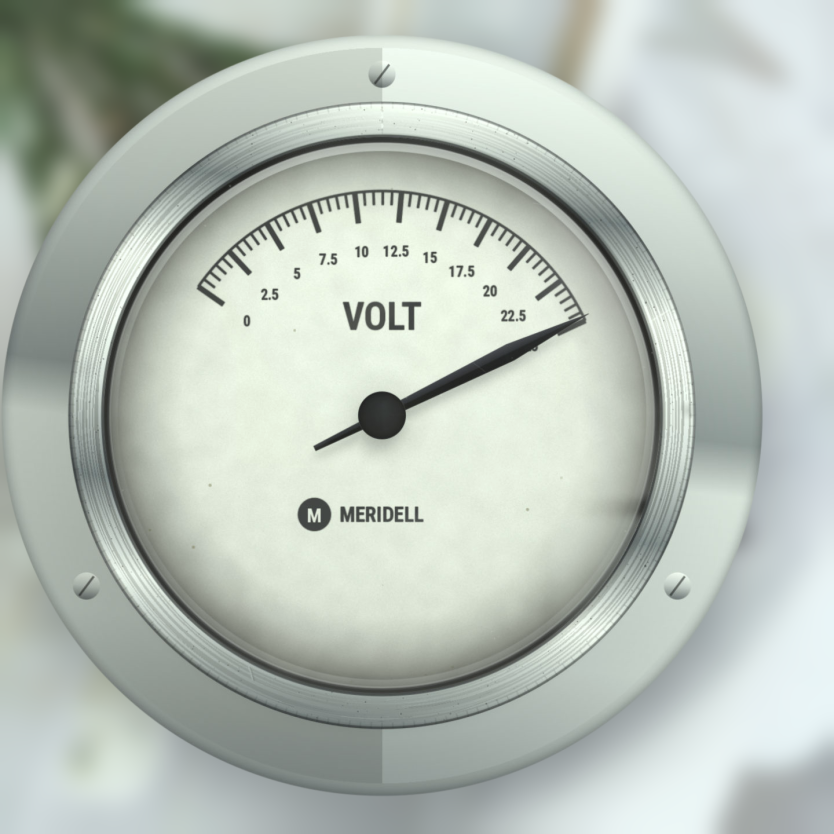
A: 24.75 V
